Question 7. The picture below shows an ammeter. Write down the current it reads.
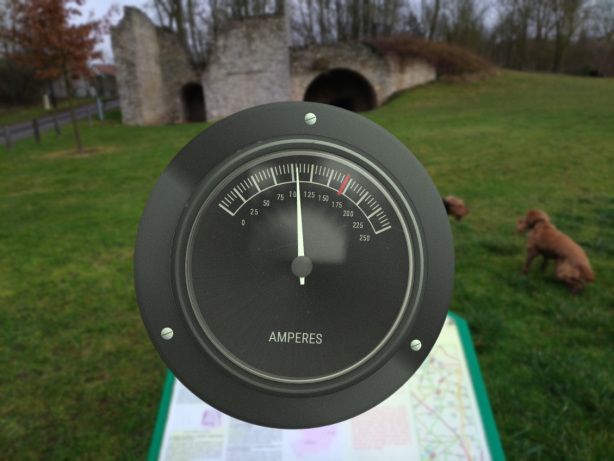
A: 105 A
